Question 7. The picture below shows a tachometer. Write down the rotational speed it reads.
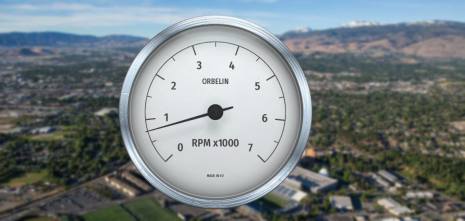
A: 750 rpm
